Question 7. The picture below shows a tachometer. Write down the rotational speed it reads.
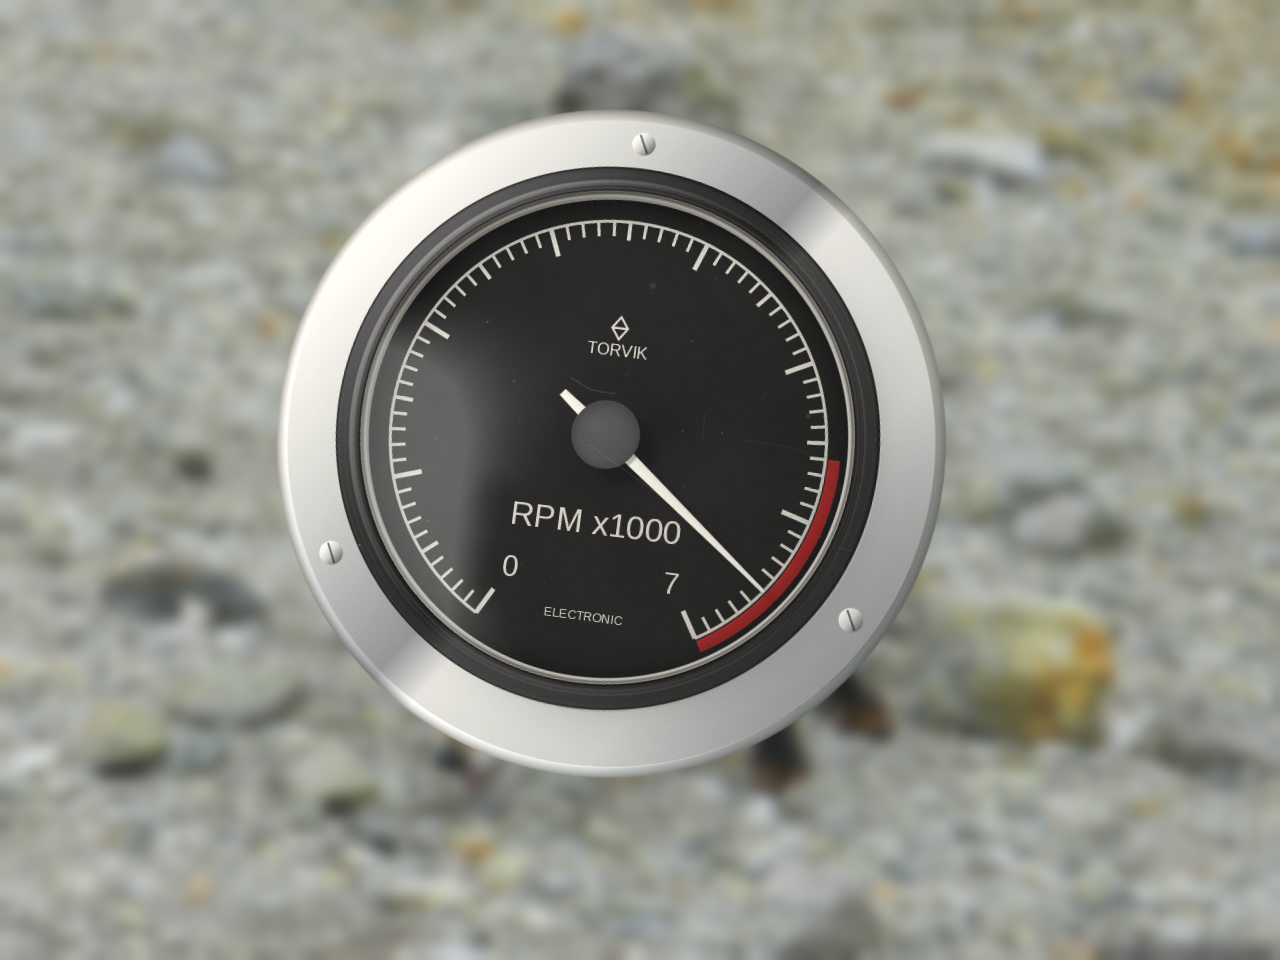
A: 6500 rpm
